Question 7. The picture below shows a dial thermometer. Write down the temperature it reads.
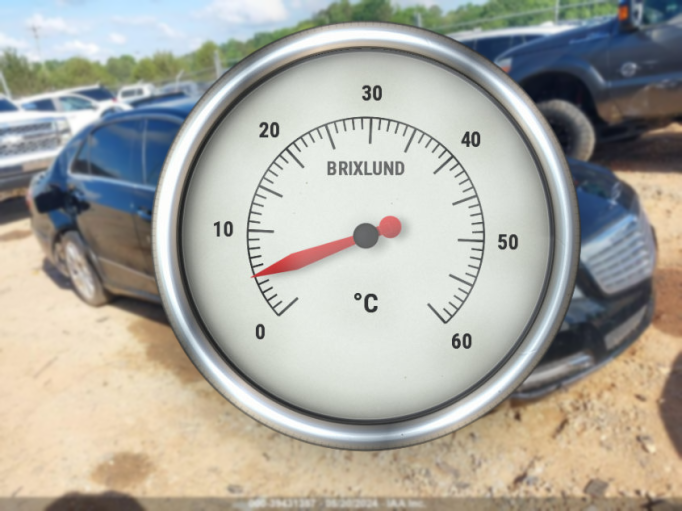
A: 5 °C
